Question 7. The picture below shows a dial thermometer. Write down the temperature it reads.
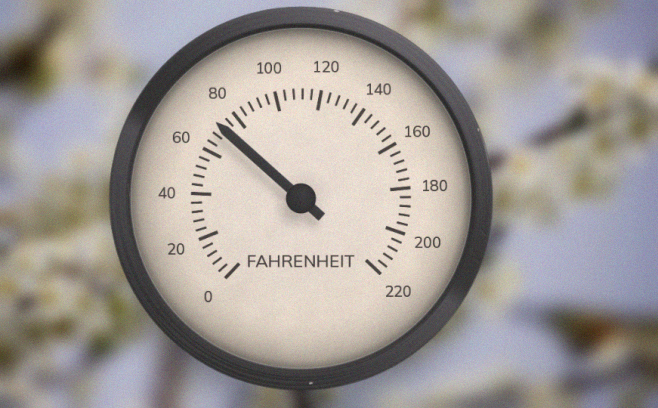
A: 72 °F
